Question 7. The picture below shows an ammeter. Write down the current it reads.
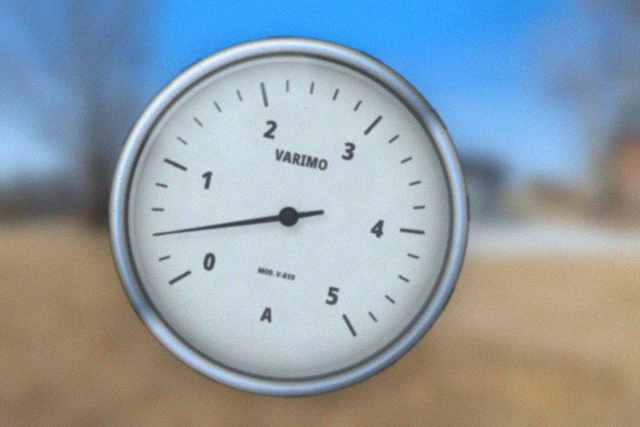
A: 0.4 A
